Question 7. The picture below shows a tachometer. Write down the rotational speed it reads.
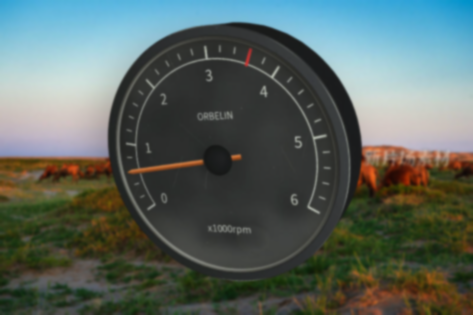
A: 600 rpm
